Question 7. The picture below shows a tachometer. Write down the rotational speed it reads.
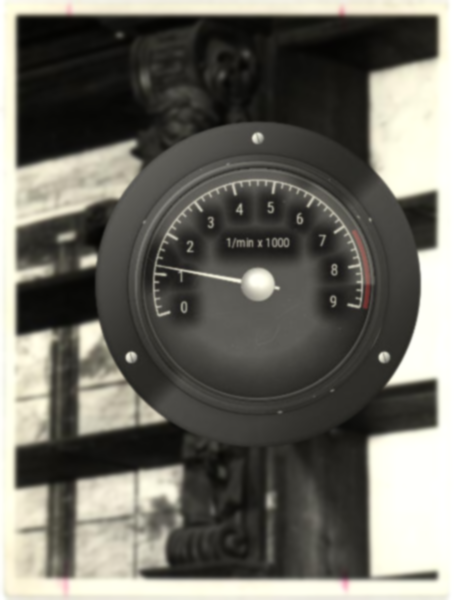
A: 1200 rpm
